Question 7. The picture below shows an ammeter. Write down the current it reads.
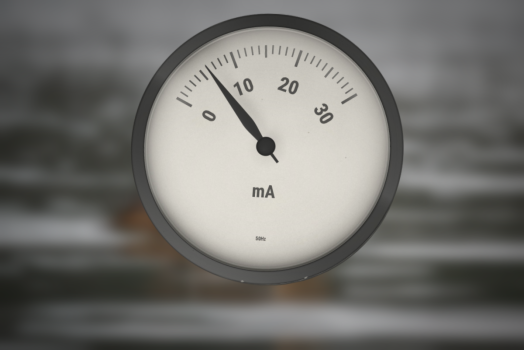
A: 6 mA
